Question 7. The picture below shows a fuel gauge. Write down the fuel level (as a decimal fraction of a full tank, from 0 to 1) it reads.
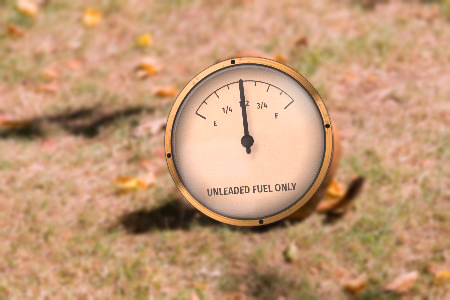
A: 0.5
